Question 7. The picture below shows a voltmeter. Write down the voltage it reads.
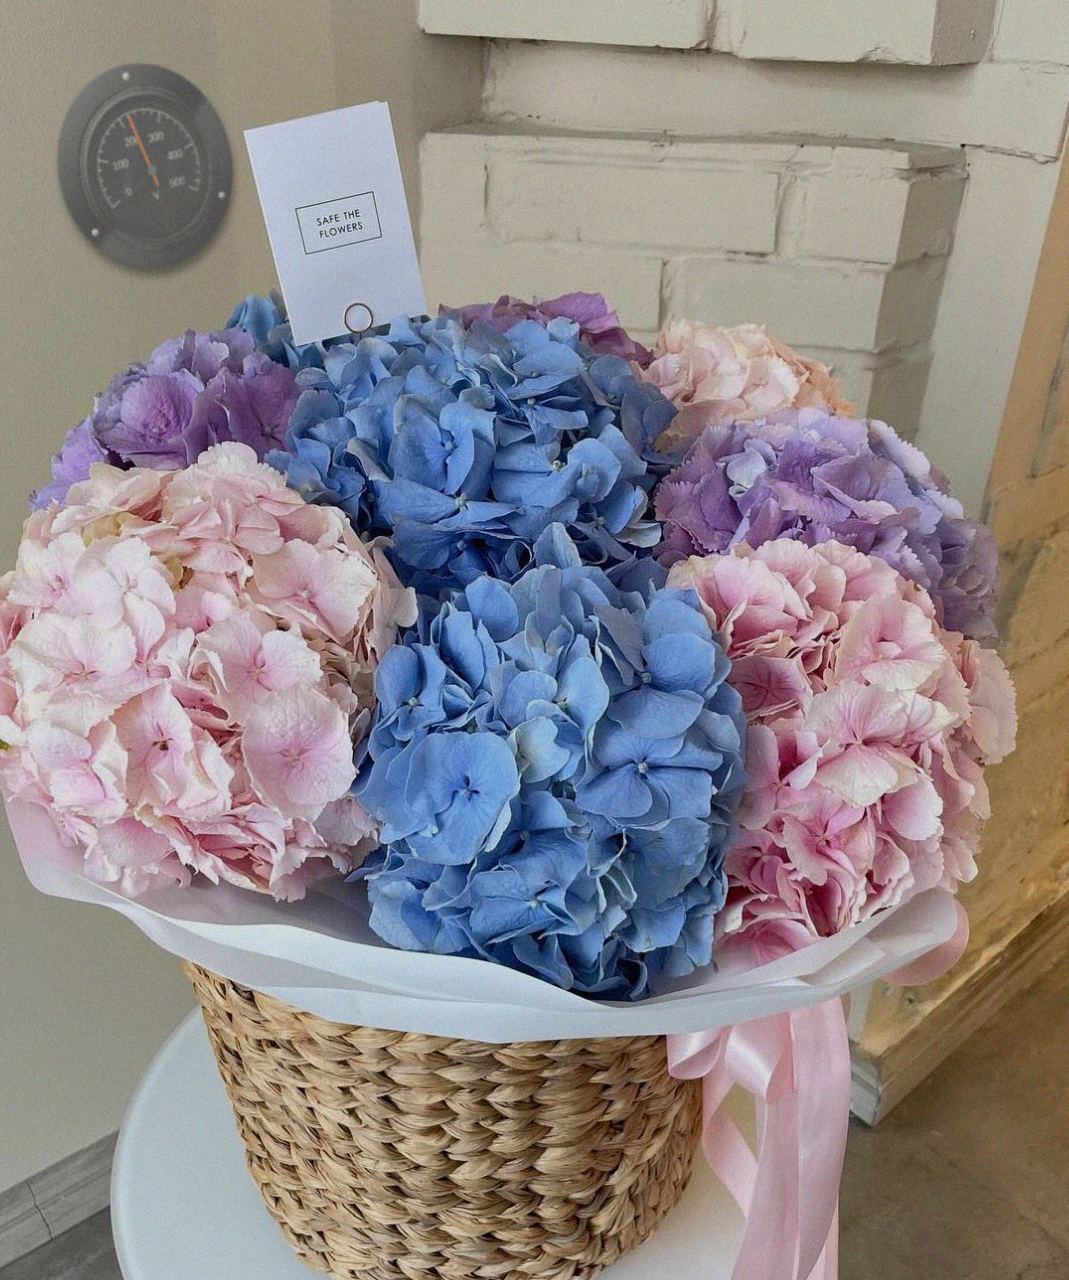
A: 220 V
